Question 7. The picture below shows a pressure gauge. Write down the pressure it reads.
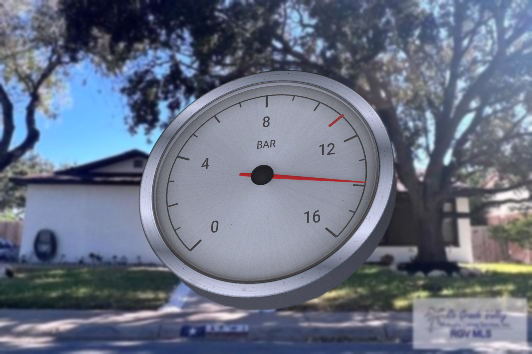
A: 14 bar
